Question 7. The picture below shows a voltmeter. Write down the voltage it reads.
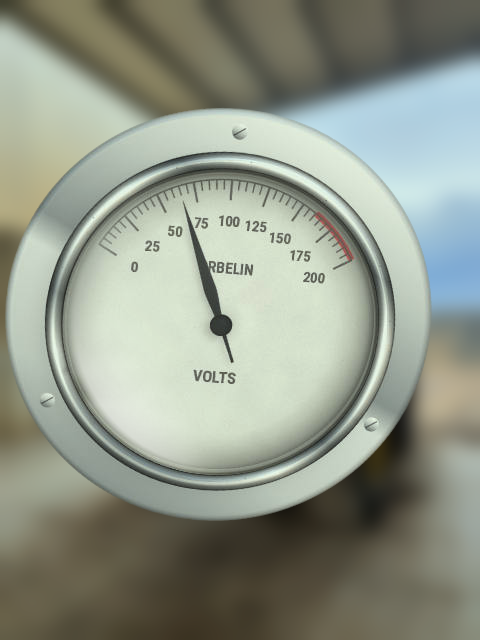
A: 65 V
